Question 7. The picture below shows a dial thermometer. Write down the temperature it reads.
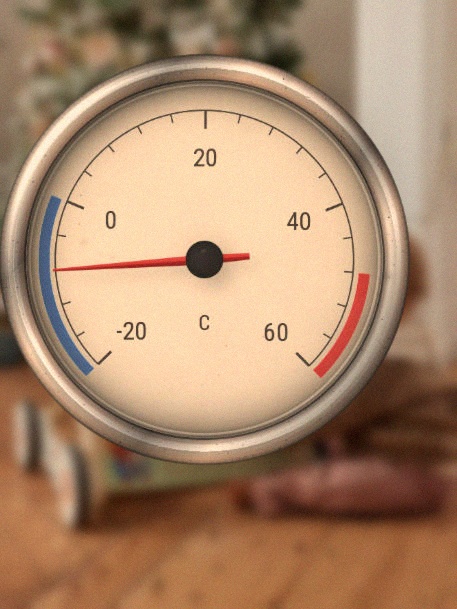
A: -8 °C
